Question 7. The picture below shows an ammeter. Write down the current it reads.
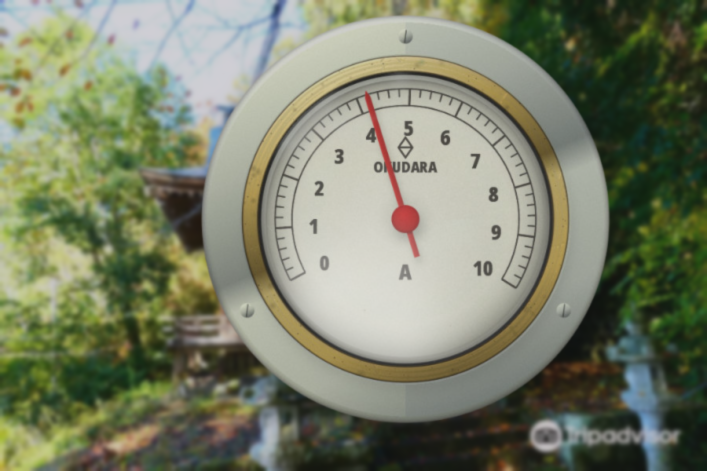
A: 4.2 A
